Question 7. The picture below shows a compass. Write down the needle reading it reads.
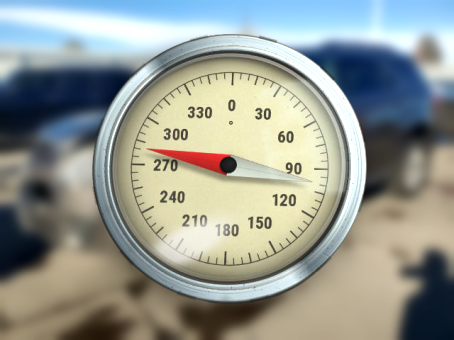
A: 280 °
